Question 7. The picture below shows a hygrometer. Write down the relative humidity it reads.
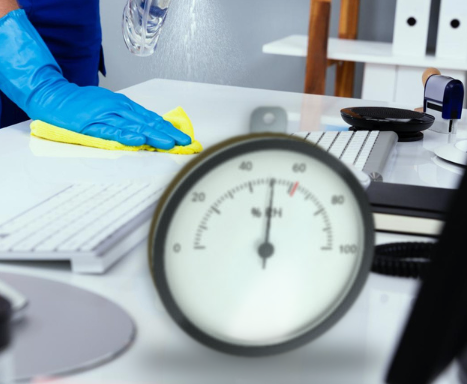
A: 50 %
